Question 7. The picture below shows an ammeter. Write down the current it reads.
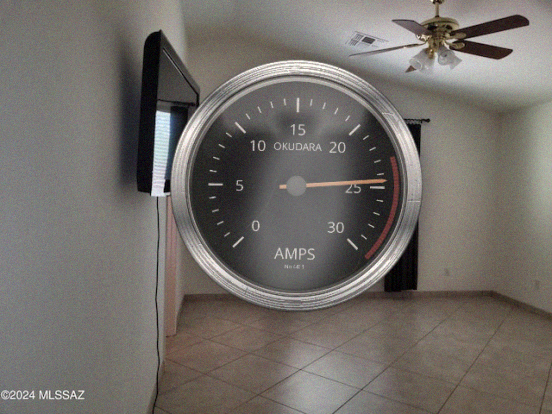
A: 24.5 A
